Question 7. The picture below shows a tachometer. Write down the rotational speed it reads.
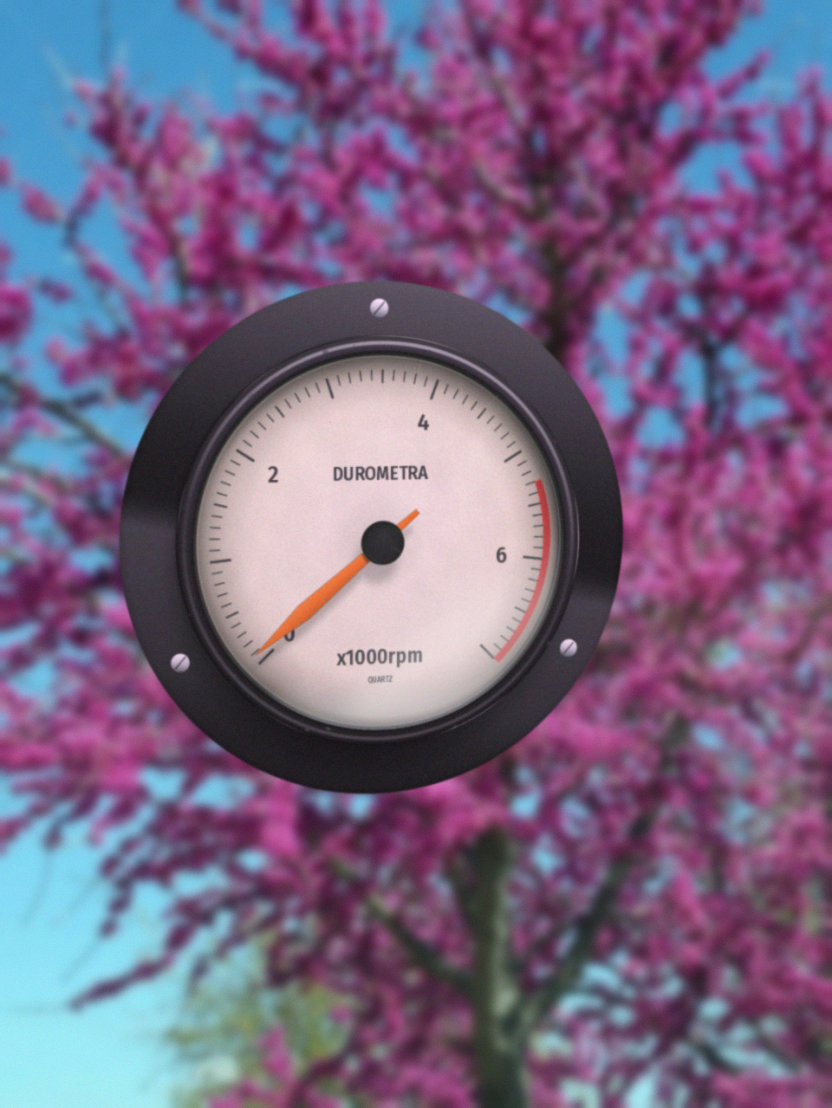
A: 100 rpm
